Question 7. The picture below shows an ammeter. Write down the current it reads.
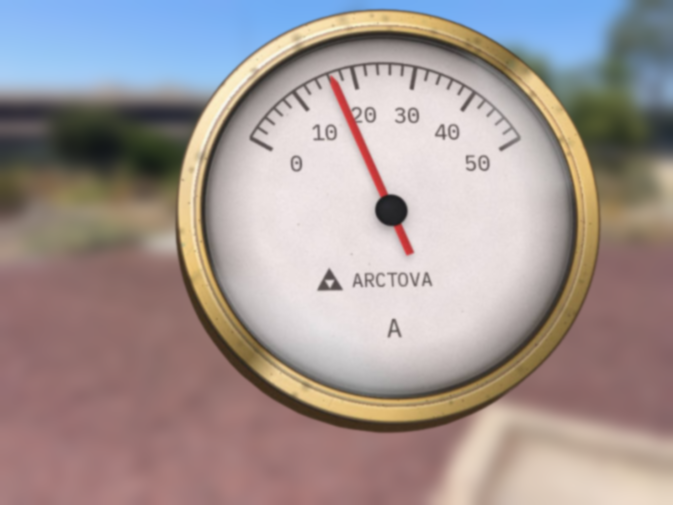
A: 16 A
